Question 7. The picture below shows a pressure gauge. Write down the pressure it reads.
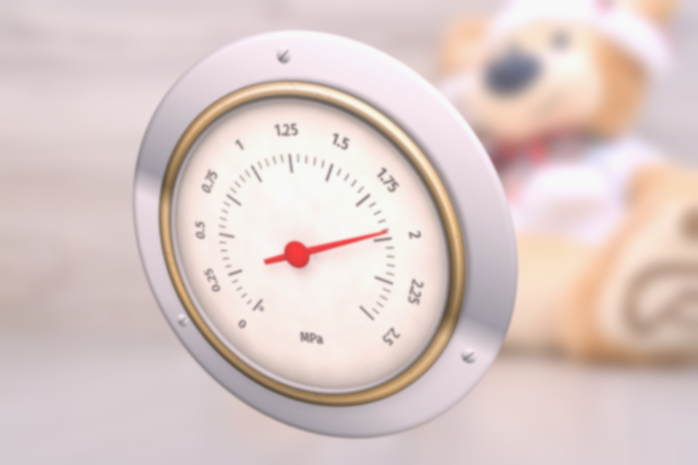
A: 1.95 MPa
